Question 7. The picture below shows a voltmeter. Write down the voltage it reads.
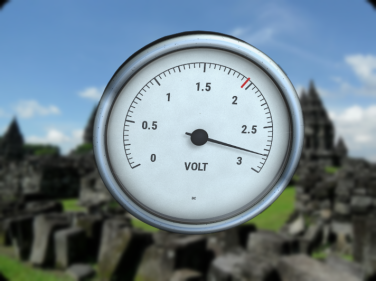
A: 2.8 V
